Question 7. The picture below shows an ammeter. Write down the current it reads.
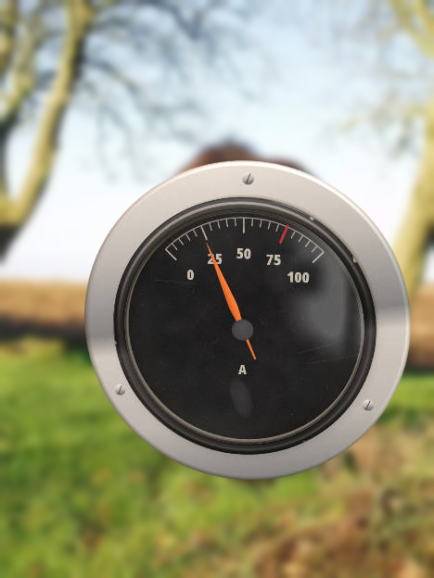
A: 25 A
